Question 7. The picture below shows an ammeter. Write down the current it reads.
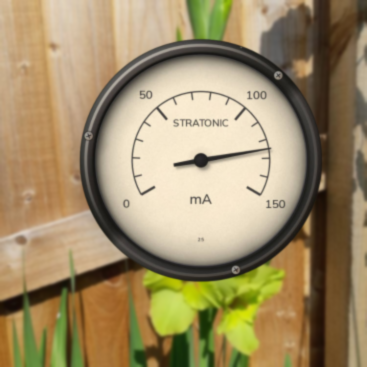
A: 125 mA
